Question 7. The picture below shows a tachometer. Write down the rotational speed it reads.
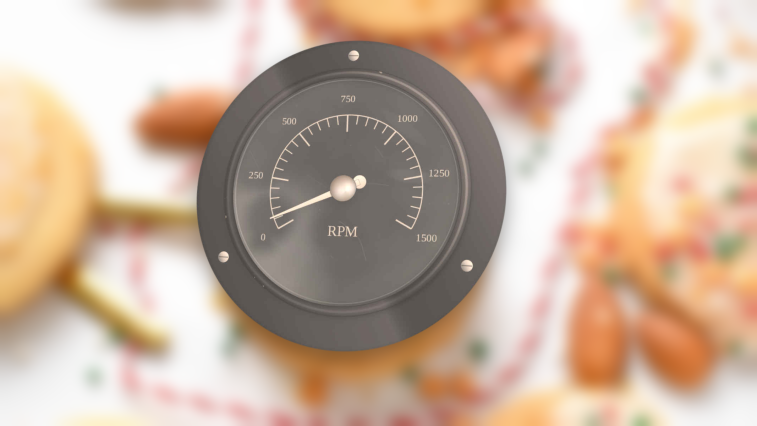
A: 50 rpm
